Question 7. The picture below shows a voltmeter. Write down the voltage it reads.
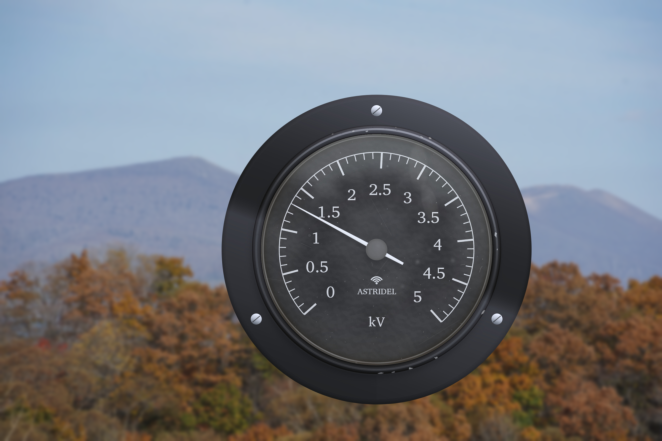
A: 1.3 kV
